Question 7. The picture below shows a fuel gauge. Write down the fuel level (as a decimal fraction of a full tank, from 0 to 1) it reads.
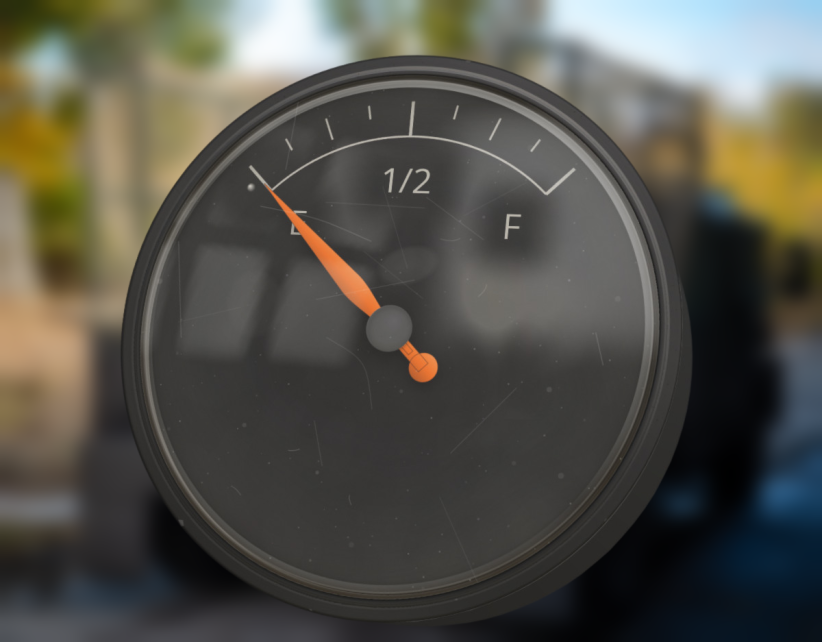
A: 0
